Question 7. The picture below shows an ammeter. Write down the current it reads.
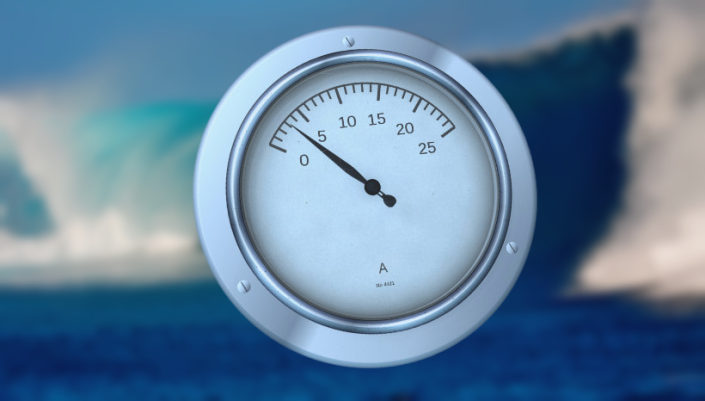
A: 3 A
